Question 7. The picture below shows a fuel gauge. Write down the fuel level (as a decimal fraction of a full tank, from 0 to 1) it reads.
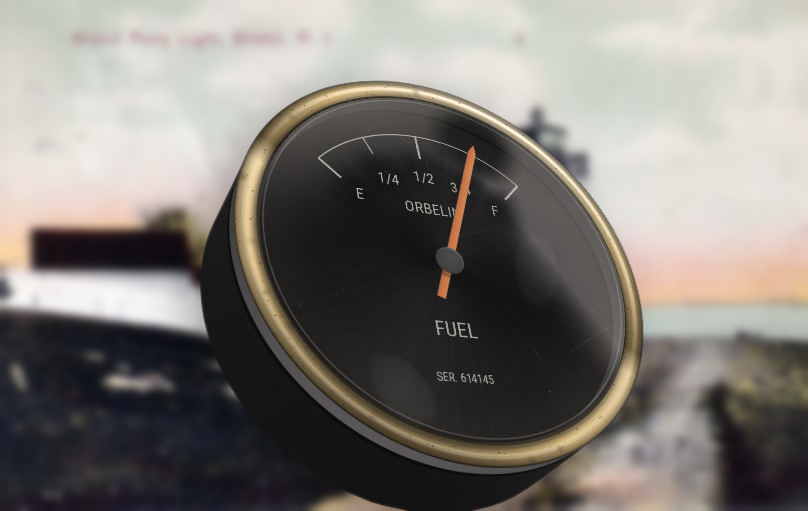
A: 0.75
